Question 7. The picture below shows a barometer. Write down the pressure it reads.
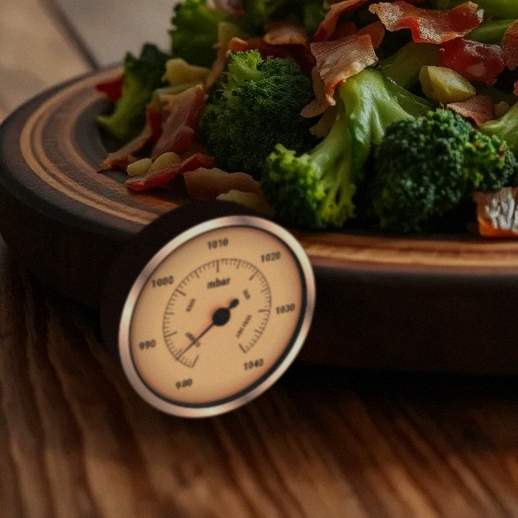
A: 985 mbar
